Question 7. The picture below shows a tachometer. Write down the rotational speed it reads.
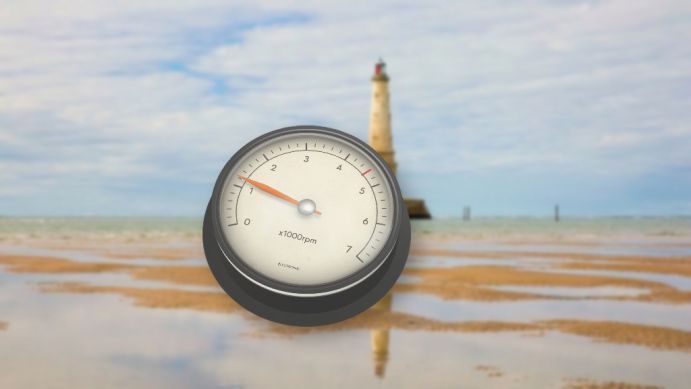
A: 1200 rpm
